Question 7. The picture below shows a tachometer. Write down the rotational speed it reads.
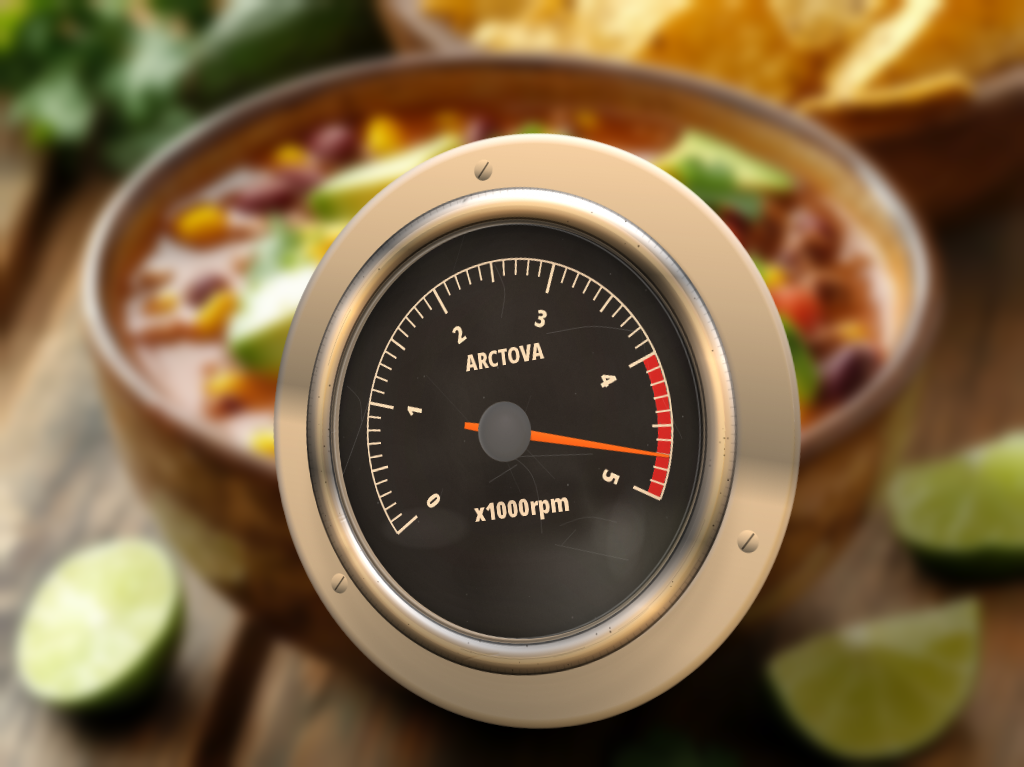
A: 4700 rpm
